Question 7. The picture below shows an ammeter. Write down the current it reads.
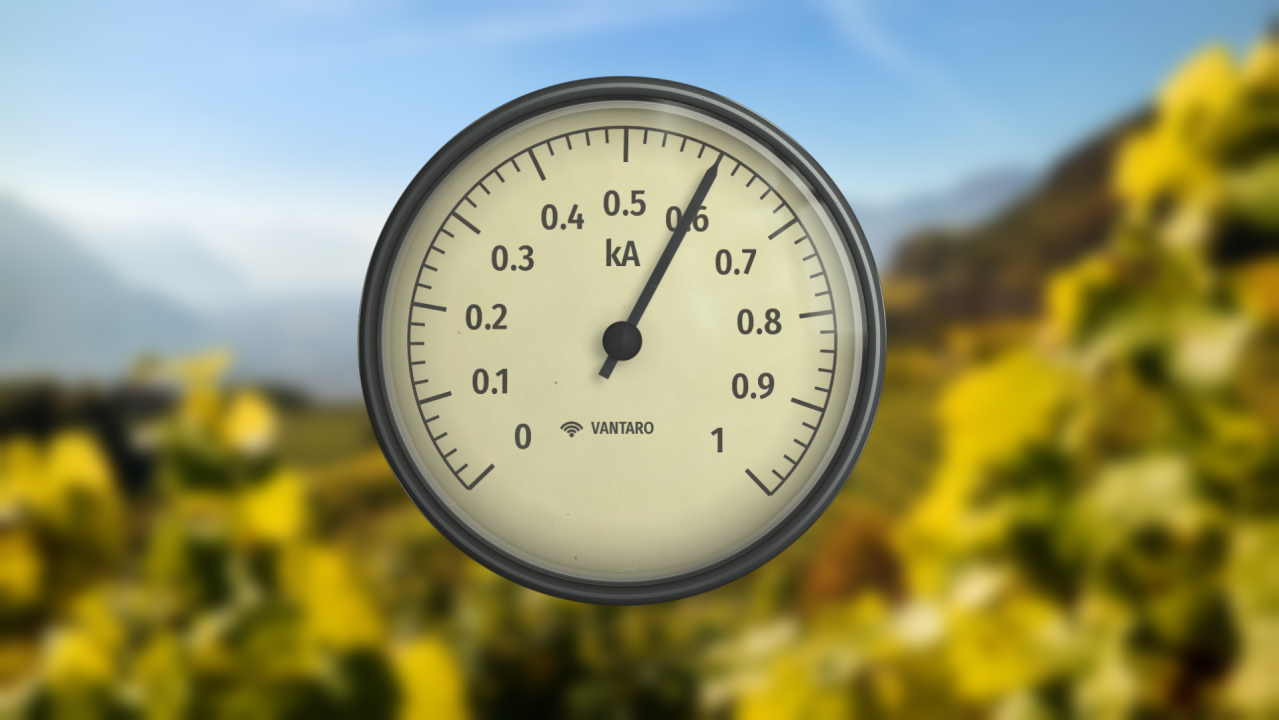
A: 0.6 kA
